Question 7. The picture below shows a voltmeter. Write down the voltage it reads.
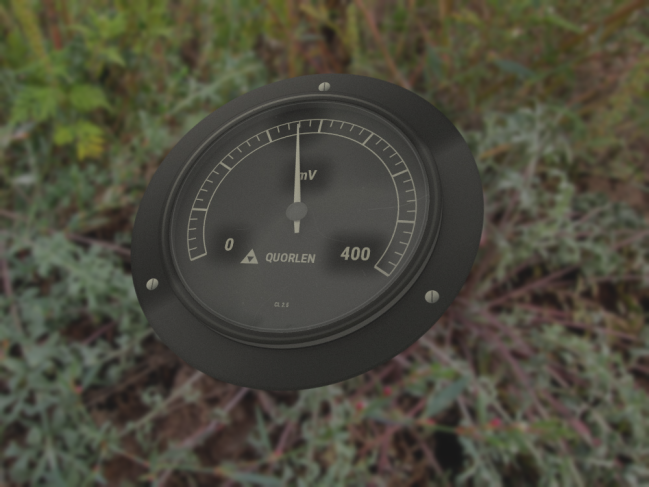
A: 180 mV
